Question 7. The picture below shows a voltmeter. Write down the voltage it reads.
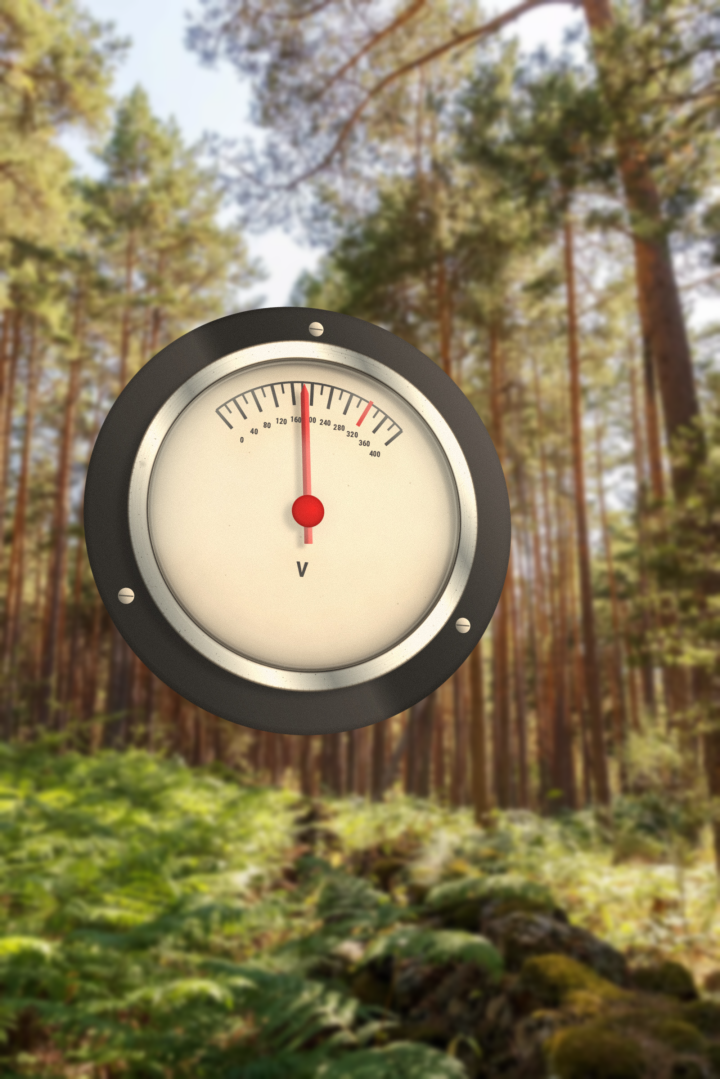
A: 180 V
